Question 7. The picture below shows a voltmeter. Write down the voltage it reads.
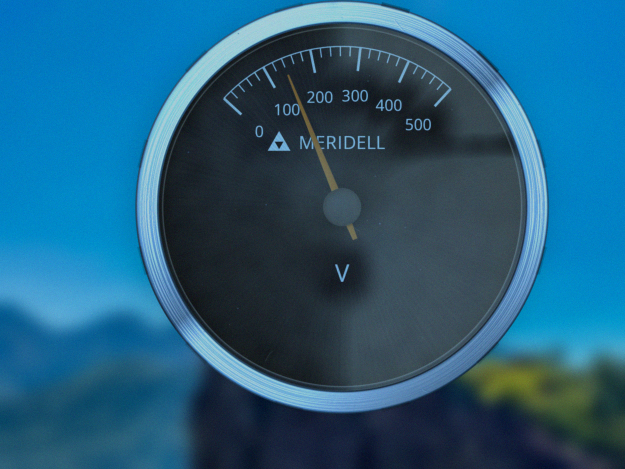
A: 140 V
